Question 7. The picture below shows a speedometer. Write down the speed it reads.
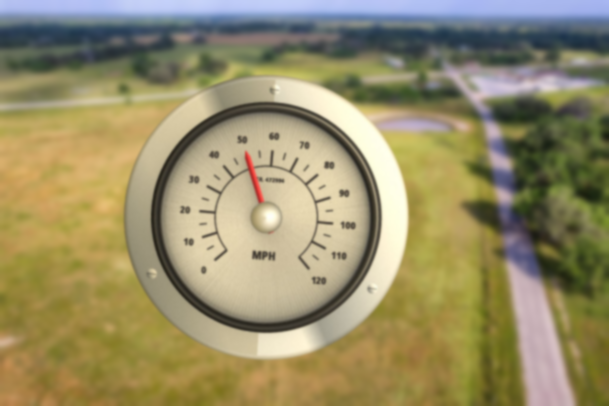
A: 50 mph
